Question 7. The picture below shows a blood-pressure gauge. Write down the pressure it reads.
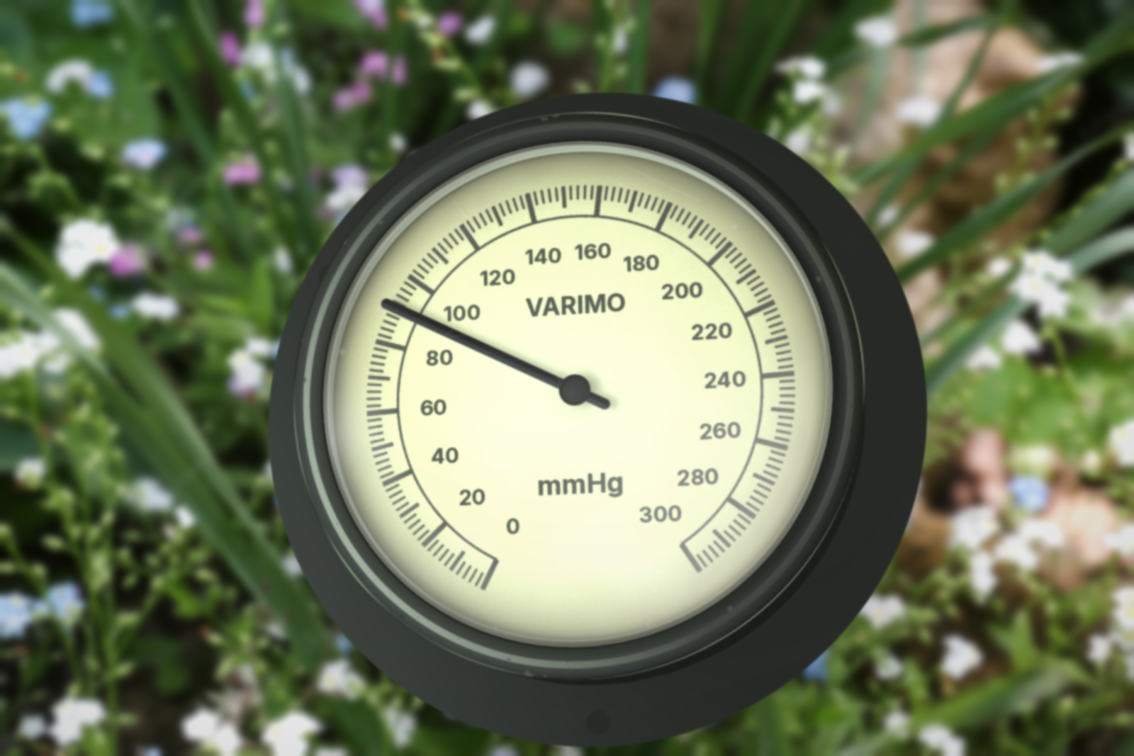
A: 90 mmHg
